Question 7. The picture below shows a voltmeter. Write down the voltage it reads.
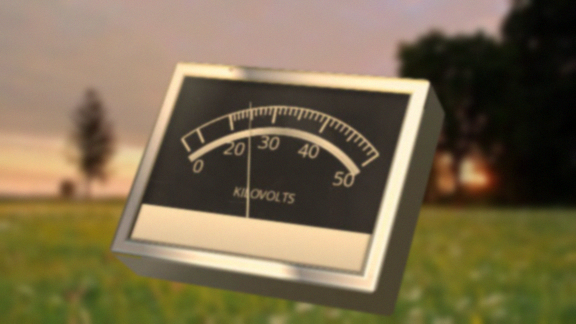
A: 25 kV
